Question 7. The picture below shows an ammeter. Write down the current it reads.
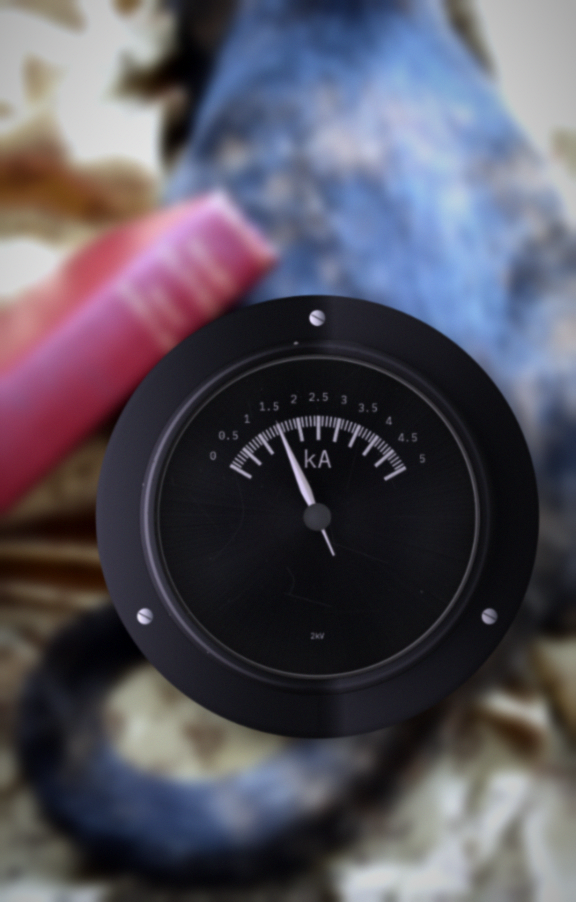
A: 1.5 kA
